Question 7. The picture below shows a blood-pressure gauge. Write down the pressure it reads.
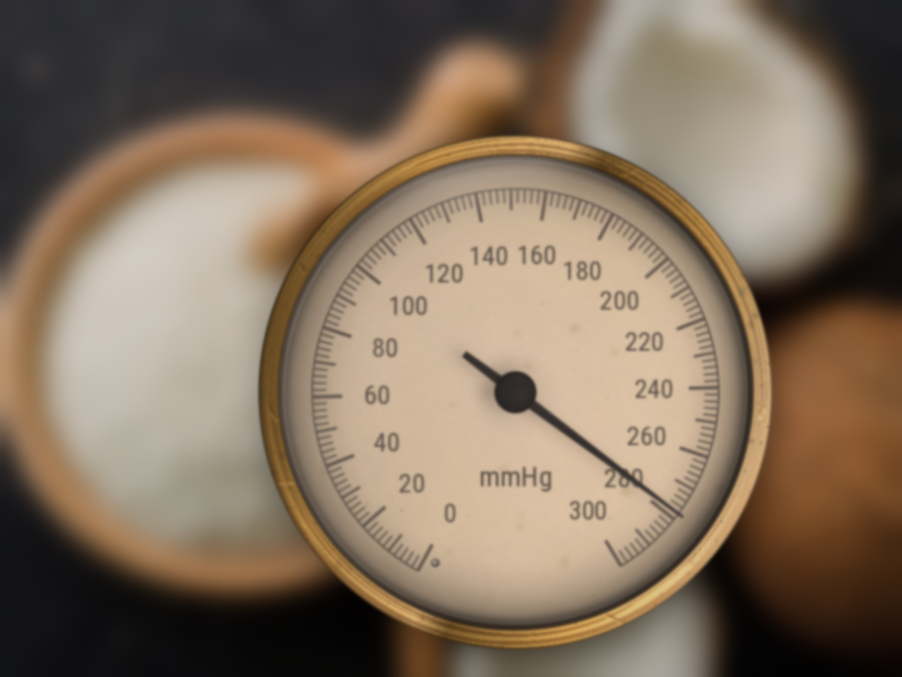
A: 278 mmHg
